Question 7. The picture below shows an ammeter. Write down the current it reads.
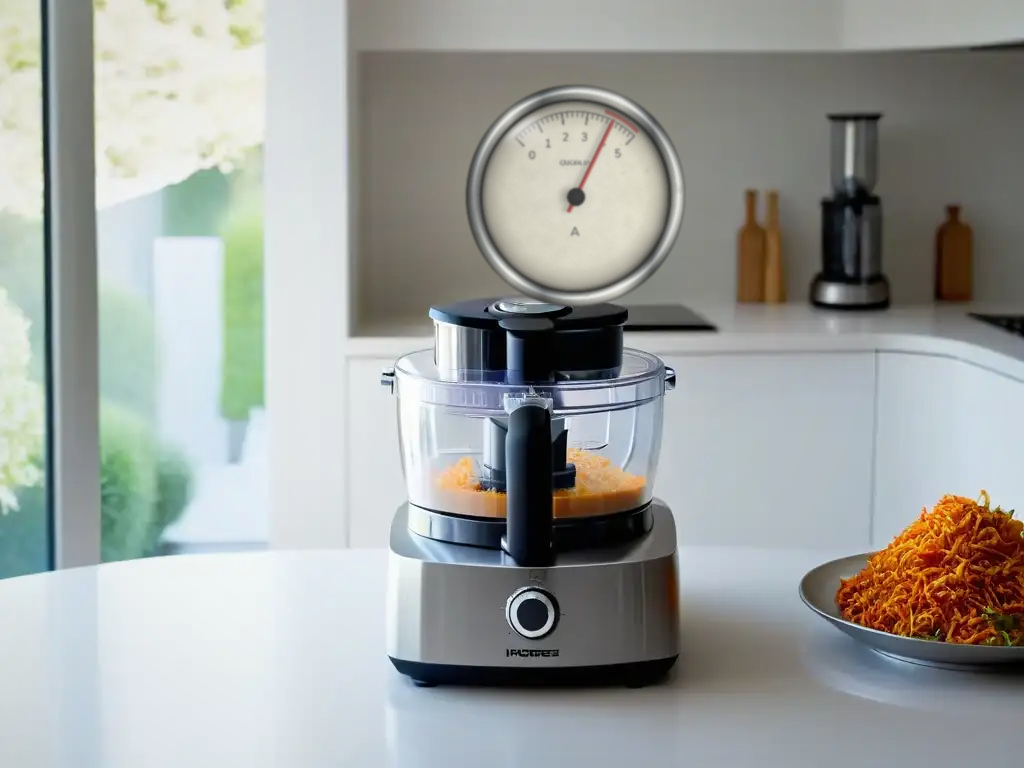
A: 4 A
